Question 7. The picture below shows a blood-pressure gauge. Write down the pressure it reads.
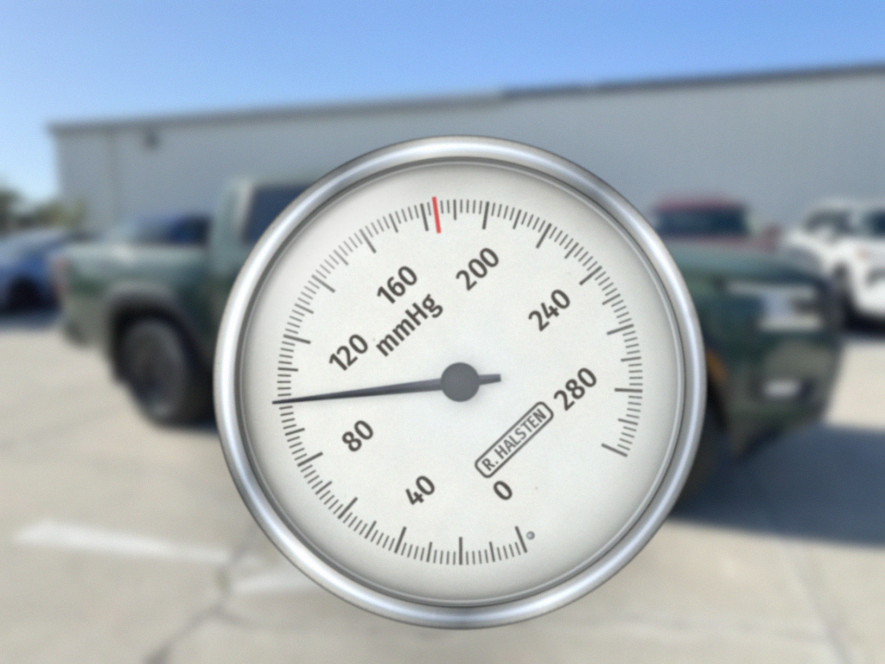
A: 100 mmHg
